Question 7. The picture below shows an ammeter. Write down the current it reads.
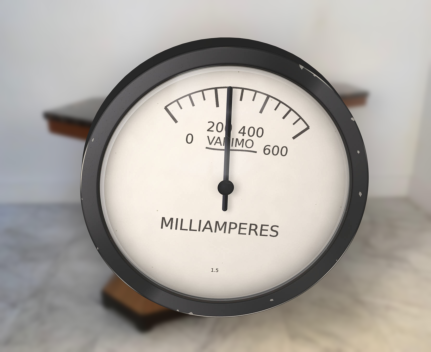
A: 250 mA
